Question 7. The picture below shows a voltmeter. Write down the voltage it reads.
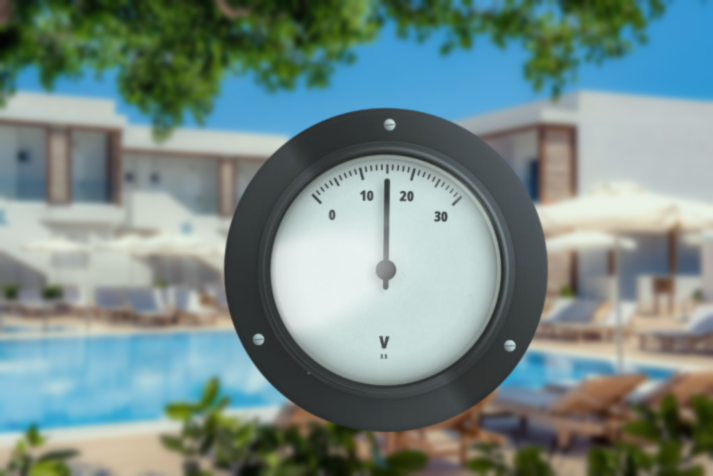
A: 15 V
